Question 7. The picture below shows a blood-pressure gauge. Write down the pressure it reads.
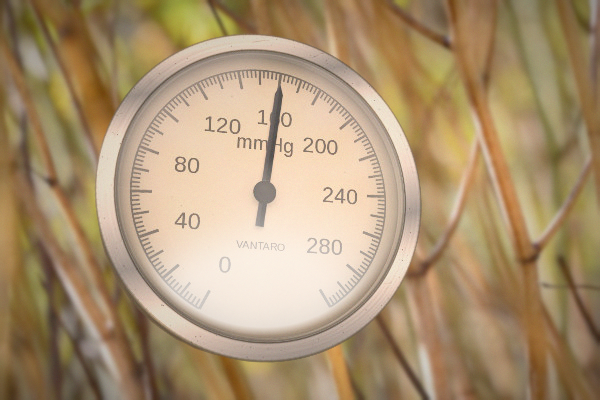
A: 160 mmHg
